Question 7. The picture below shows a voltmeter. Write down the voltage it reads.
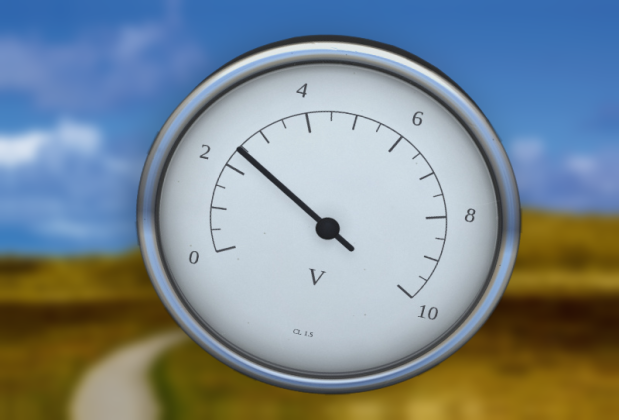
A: 2.5 V
